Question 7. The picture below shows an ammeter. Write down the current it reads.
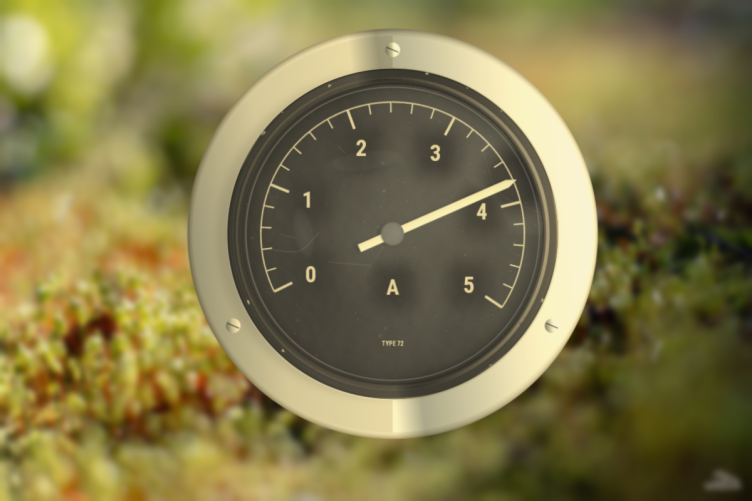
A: 3.8 A
